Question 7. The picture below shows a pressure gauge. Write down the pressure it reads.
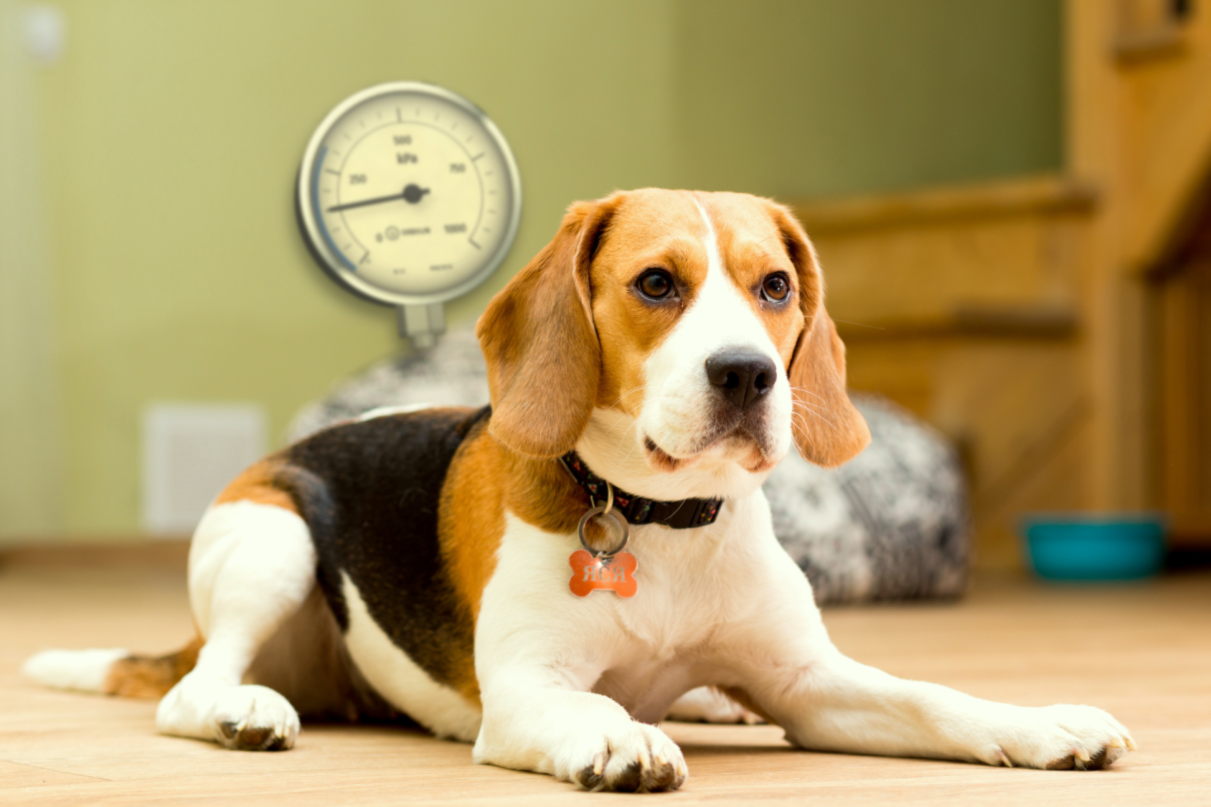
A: 150 kPa
